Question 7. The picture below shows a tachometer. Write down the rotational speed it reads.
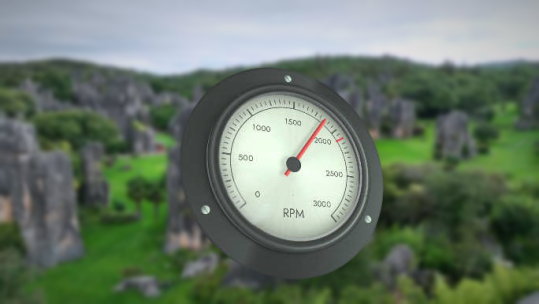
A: 1850 rpm
